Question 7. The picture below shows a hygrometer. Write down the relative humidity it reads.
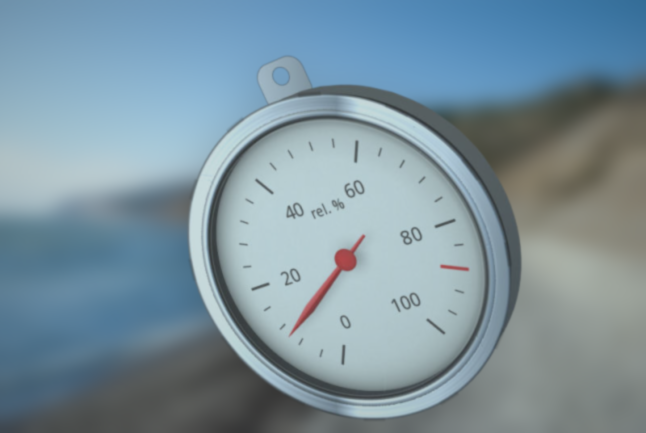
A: 10 %
